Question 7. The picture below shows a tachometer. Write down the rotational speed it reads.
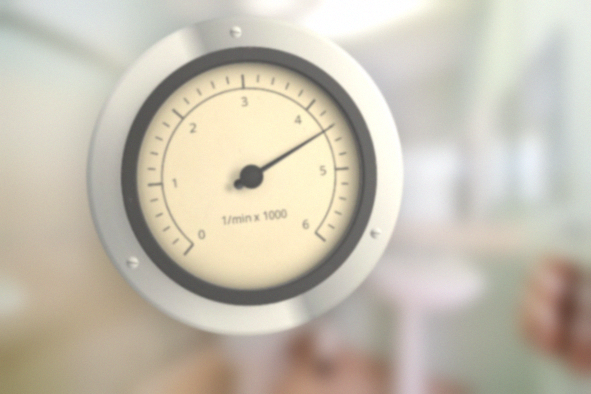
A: 4400 rpm
